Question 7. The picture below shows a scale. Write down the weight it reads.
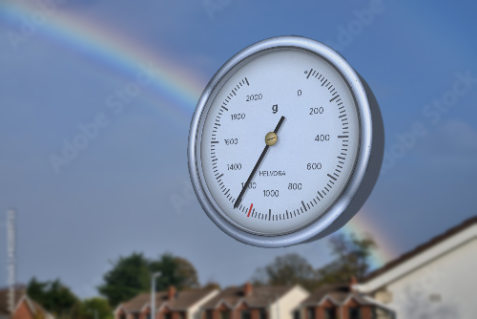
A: 1200 g
